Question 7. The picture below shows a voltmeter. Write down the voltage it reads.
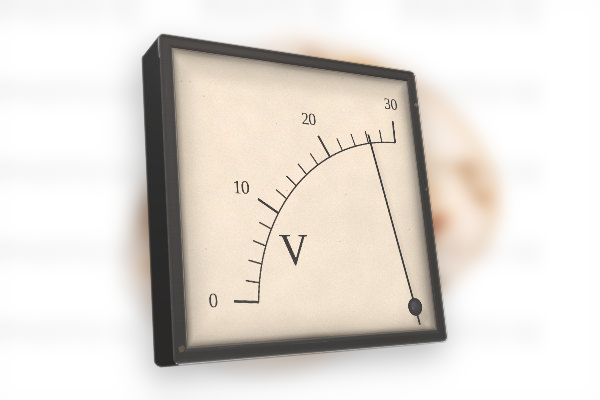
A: 26 V
